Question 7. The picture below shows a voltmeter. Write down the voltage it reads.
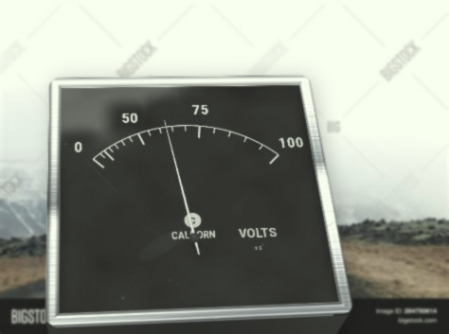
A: 62.5 V
